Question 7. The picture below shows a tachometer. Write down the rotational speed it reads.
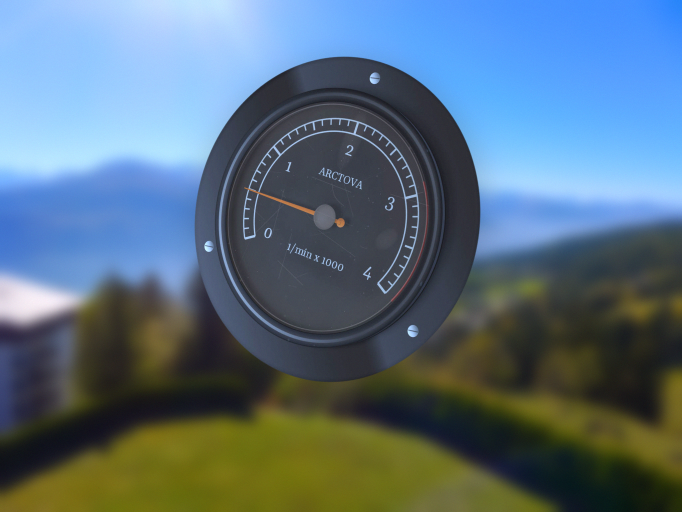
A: 500 rpm
